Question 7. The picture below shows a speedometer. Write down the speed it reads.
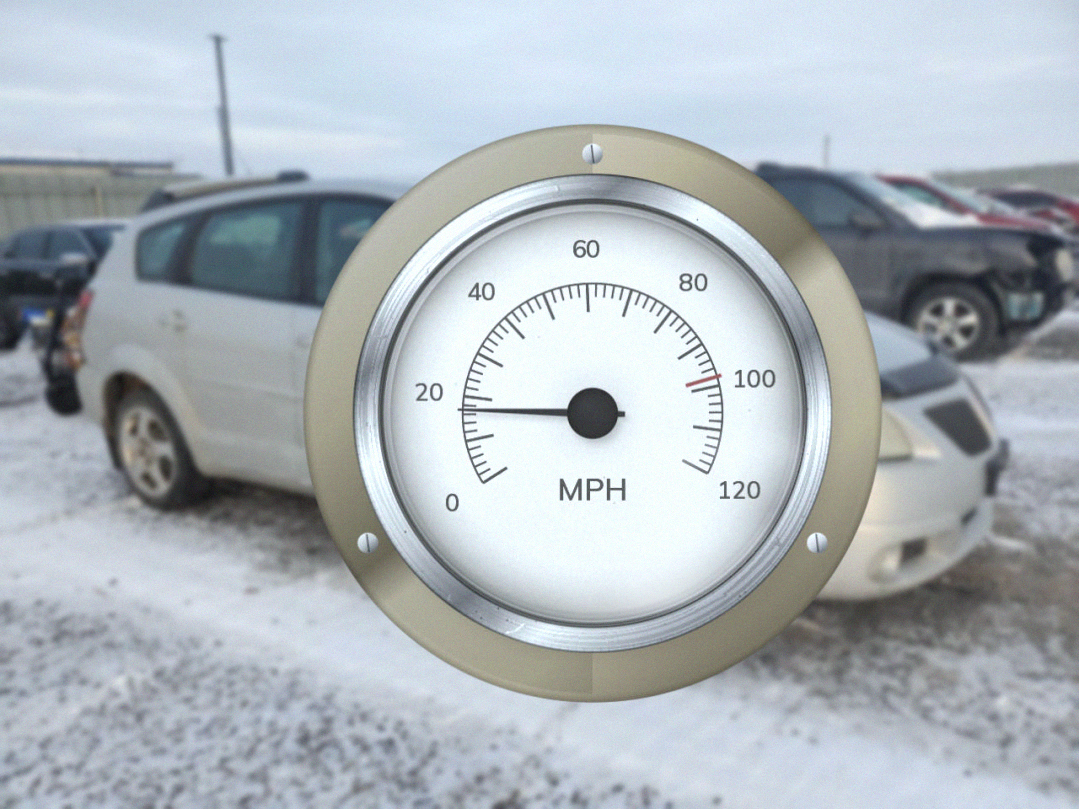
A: 17 mph
